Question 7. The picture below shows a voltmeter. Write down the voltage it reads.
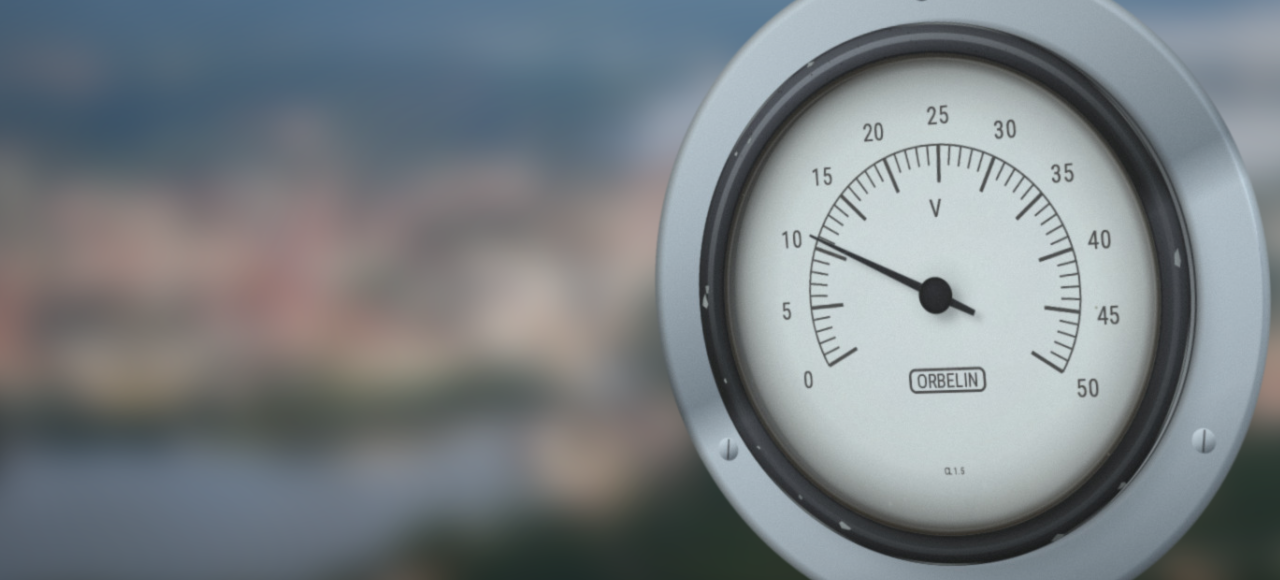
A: 11 V
